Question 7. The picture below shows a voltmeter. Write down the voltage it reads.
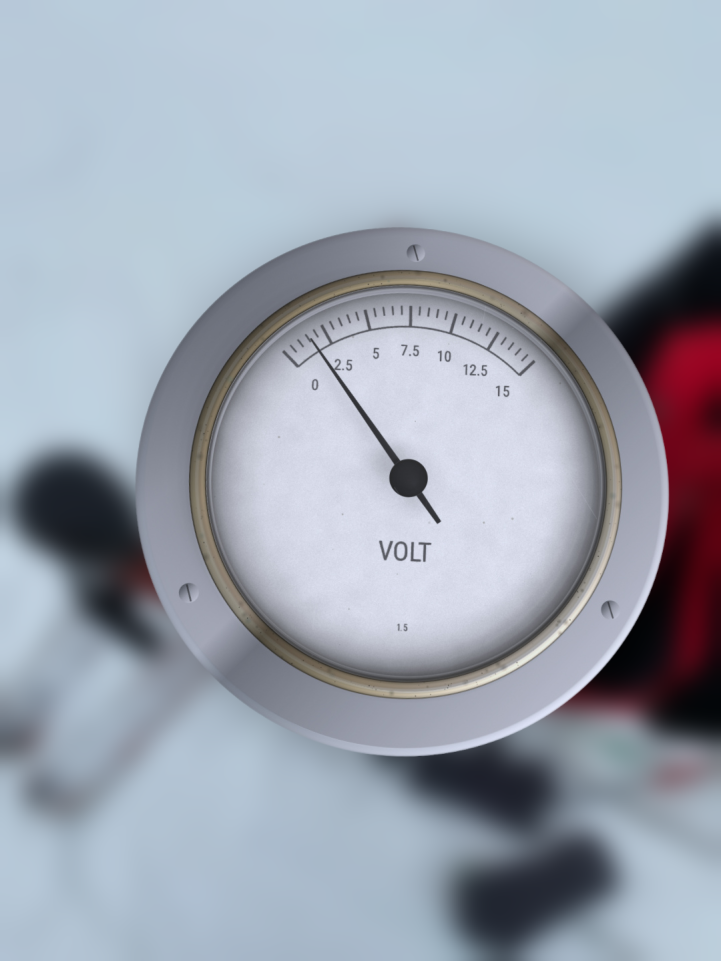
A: 1.5 V
